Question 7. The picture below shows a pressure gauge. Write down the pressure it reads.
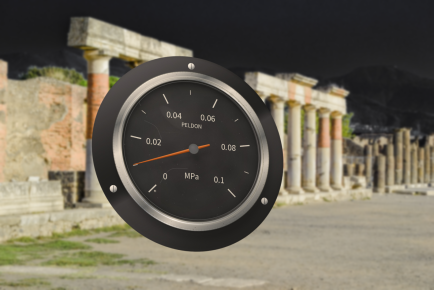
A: 0.01 MPa
